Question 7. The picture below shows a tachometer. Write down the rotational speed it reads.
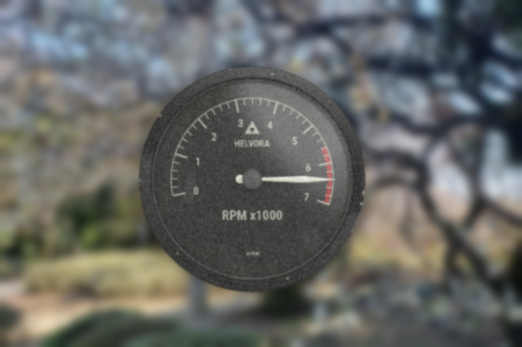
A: 6400 rpm
